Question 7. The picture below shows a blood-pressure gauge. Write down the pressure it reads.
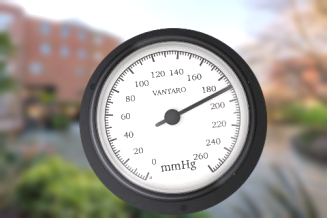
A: 190 mmHg
